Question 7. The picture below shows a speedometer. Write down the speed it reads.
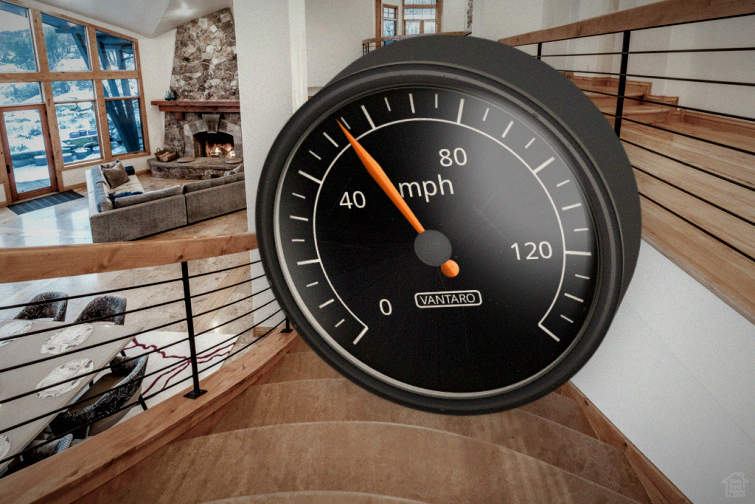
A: 55 mph
